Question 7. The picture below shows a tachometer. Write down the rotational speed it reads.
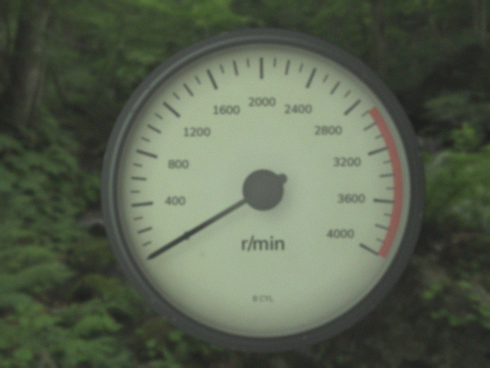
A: 0 rpm
